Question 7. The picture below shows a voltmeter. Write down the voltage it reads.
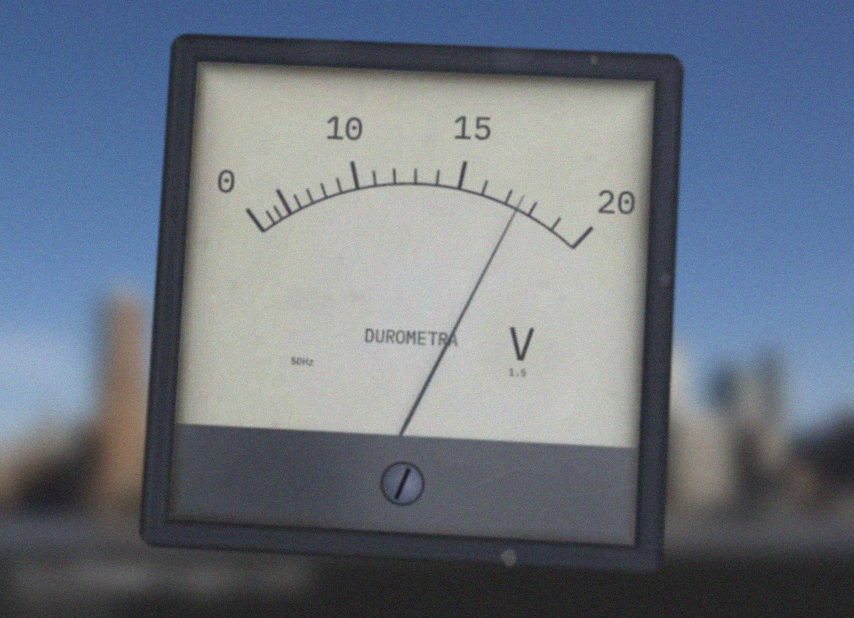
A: 17.5 V
